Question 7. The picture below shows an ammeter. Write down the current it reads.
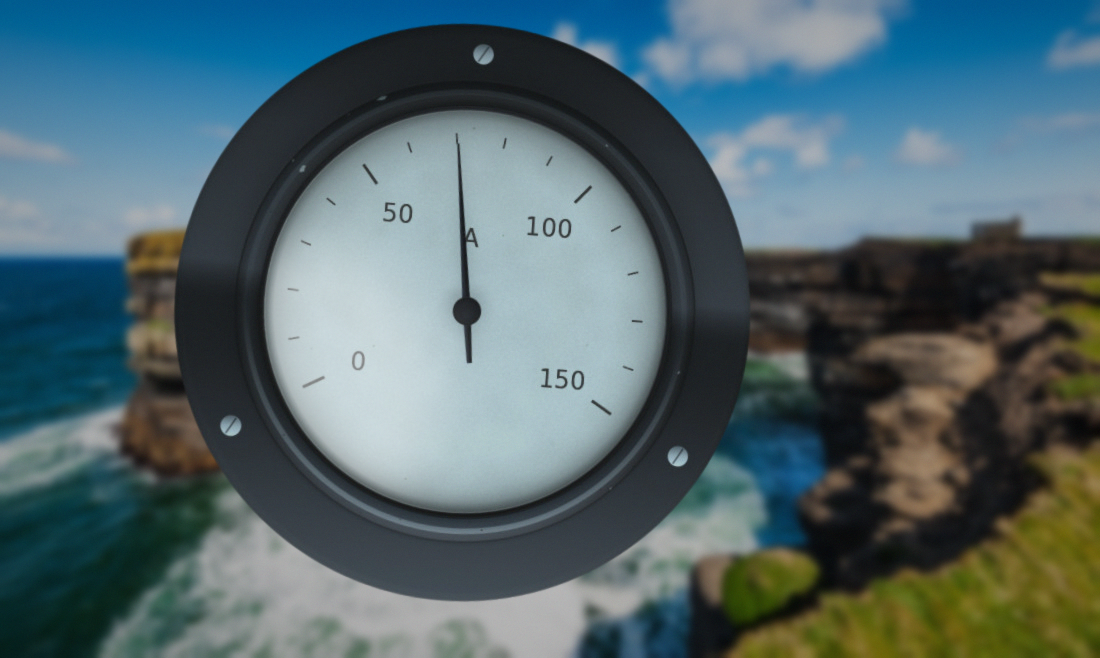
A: 70 A
